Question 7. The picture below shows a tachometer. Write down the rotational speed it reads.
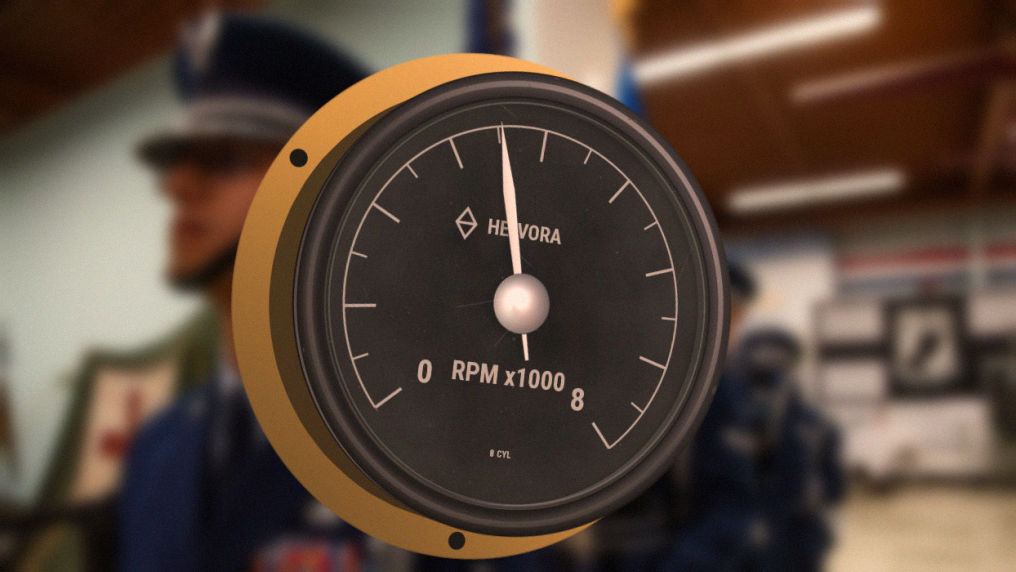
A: 3500 rpm
